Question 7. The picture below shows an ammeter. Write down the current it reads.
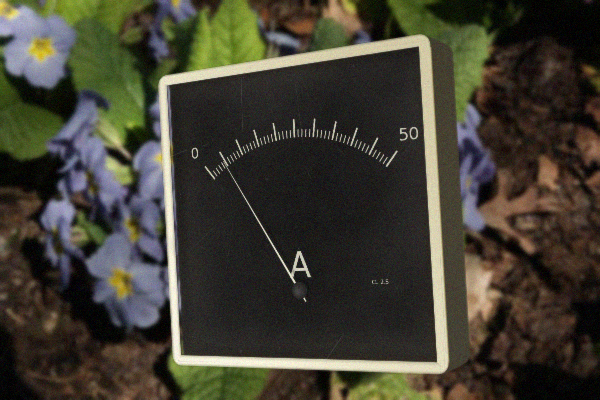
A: 5 A
